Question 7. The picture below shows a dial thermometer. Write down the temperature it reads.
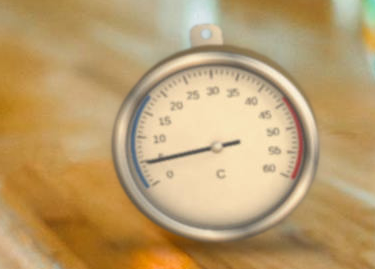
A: 5 °C
